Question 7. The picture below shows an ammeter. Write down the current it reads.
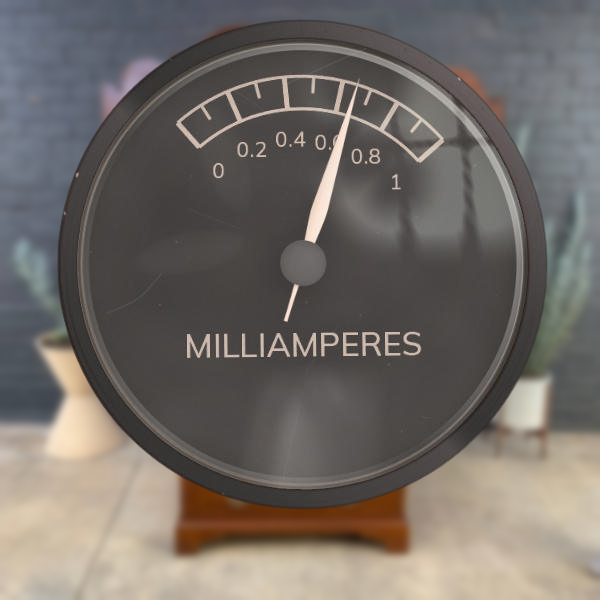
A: 0.65 mA
